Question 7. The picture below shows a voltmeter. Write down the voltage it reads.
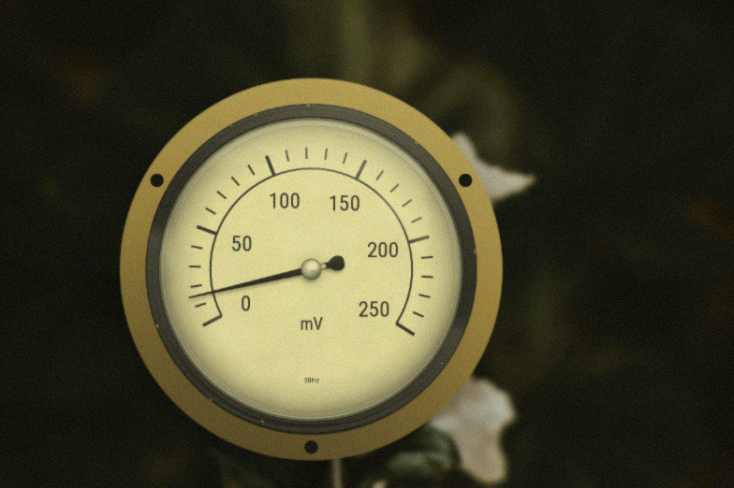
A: 15 mV
